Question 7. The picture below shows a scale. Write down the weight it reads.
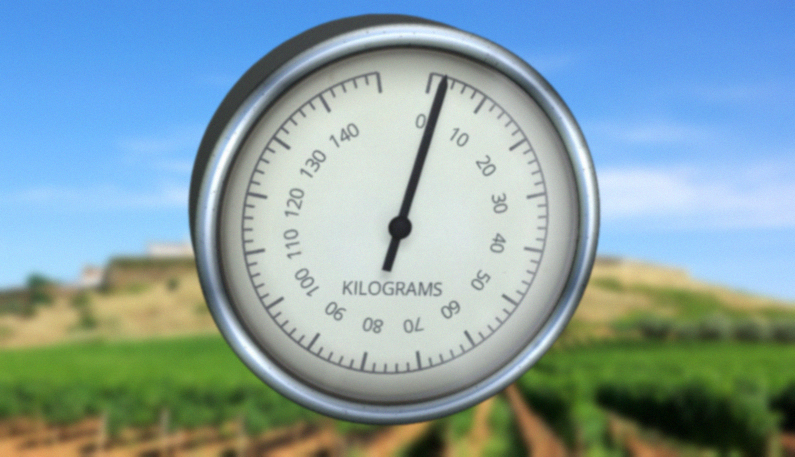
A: 2 kg
